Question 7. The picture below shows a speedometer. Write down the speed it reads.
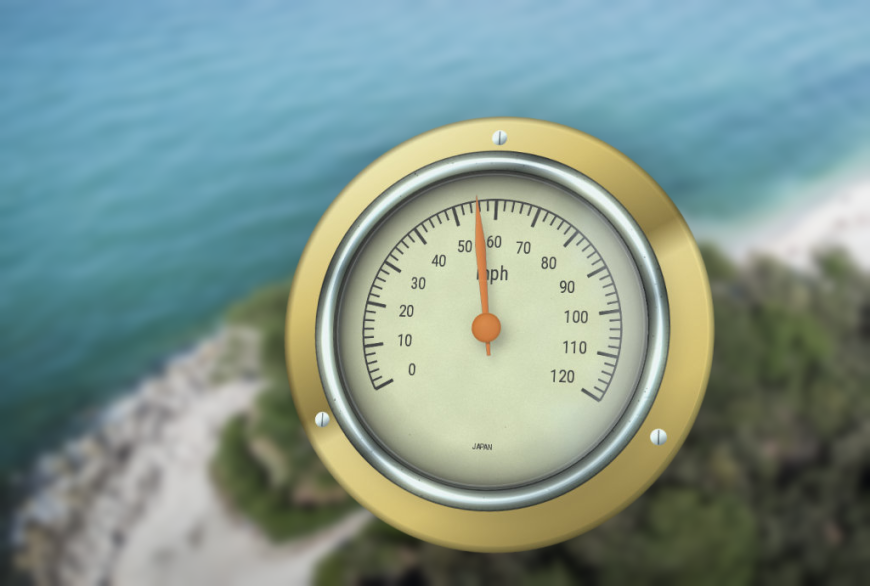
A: 56 mph
